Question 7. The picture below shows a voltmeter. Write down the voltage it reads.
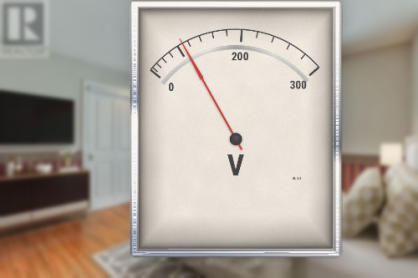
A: 110 V
